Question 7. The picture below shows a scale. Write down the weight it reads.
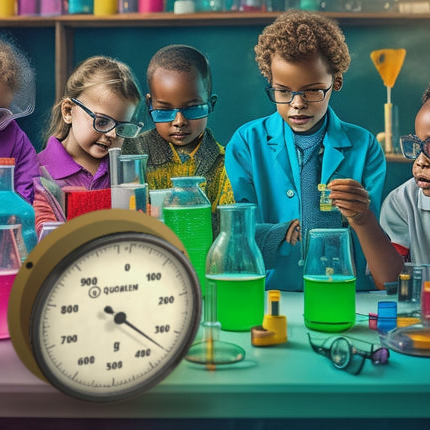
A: 350 g
